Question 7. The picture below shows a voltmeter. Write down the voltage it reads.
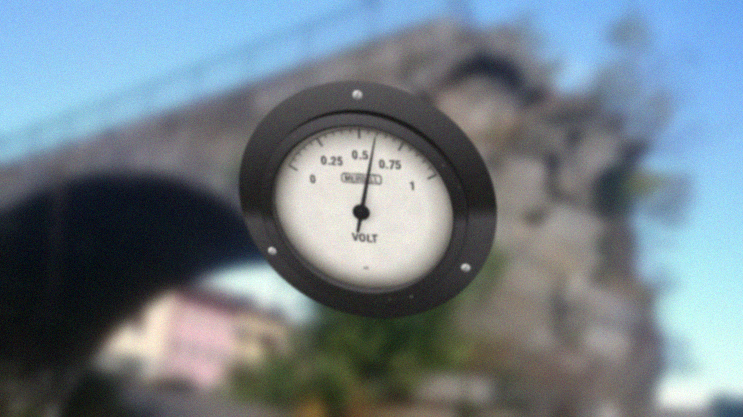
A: 0.6 V
